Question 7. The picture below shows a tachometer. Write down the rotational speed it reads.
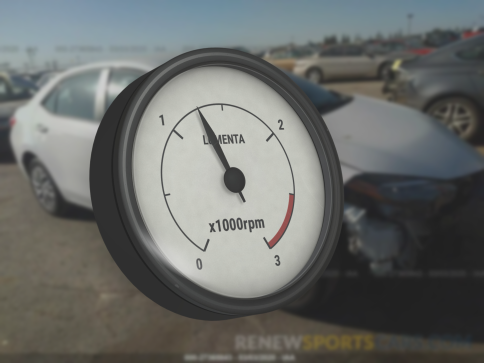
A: 1250 rpm
